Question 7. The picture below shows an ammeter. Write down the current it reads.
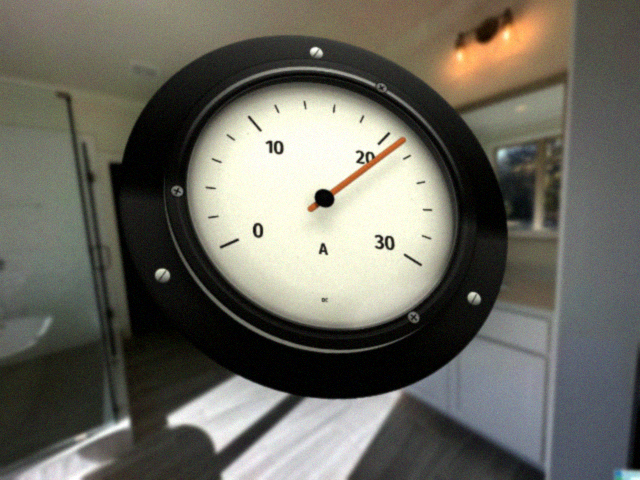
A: 21 A
